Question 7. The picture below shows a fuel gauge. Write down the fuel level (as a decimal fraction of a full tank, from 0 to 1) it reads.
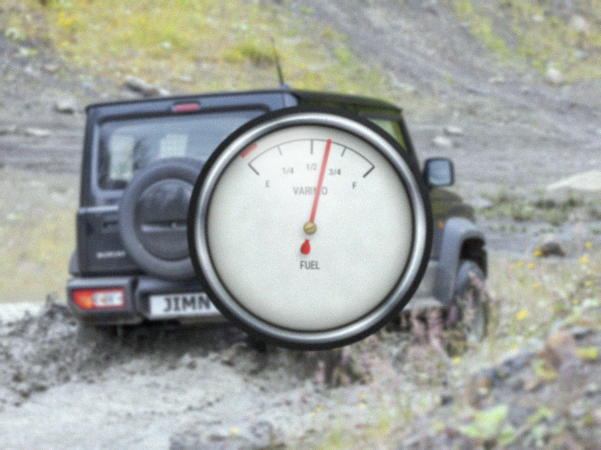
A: 0.625
